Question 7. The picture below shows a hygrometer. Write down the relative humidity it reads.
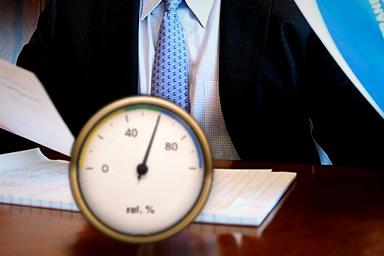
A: 60 %
